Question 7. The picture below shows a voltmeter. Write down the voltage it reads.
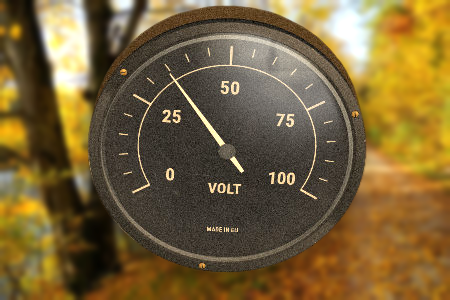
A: 35 V
